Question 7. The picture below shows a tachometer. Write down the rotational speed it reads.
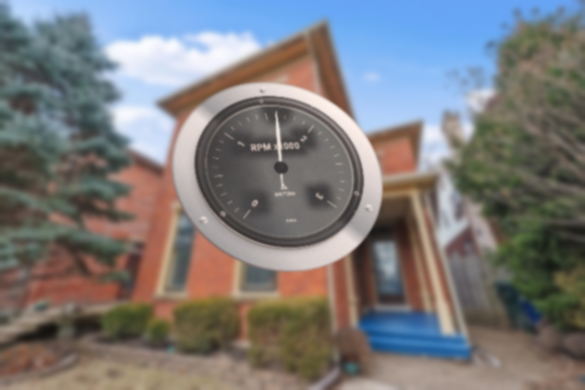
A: 1600 rpm
